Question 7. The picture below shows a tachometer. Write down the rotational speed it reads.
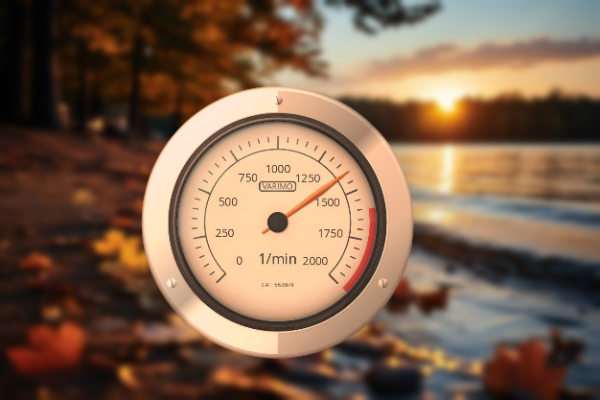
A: 1400 rpm
